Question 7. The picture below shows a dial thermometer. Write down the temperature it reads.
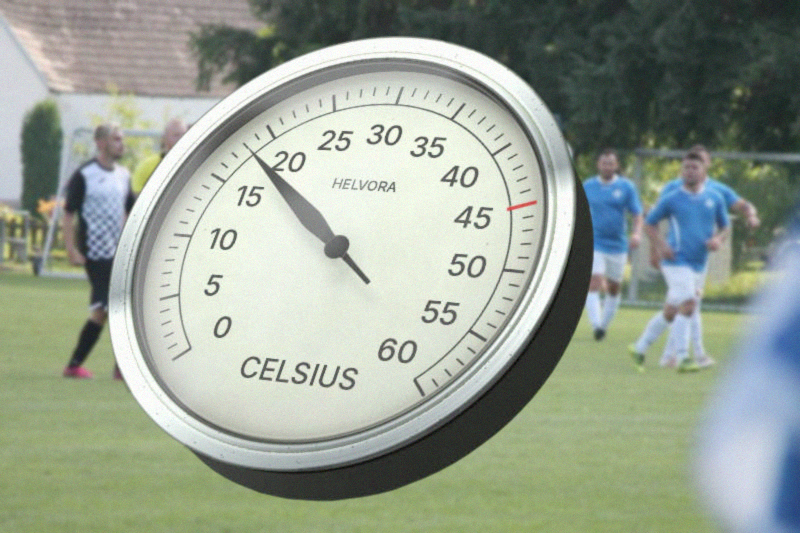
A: 18 °C
